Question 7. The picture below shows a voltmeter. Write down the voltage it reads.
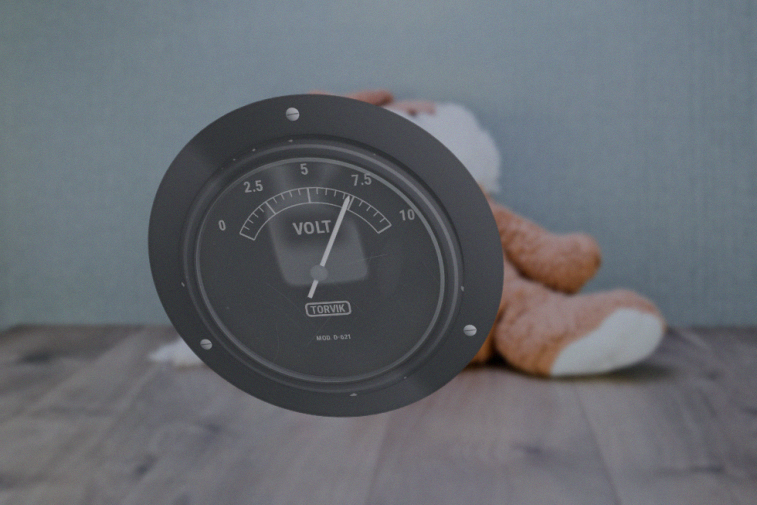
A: 7.25 V
